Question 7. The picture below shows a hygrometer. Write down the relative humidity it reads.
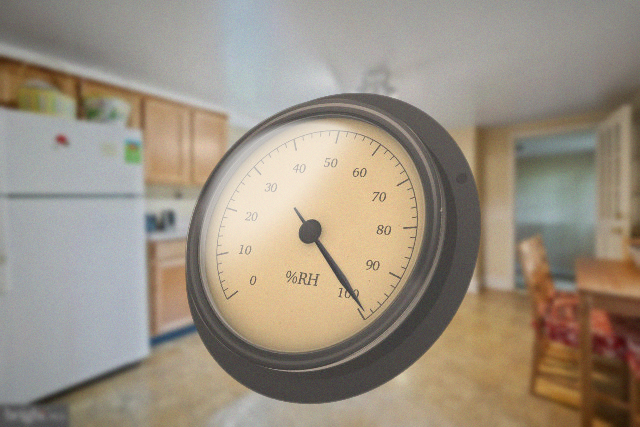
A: 99 %
